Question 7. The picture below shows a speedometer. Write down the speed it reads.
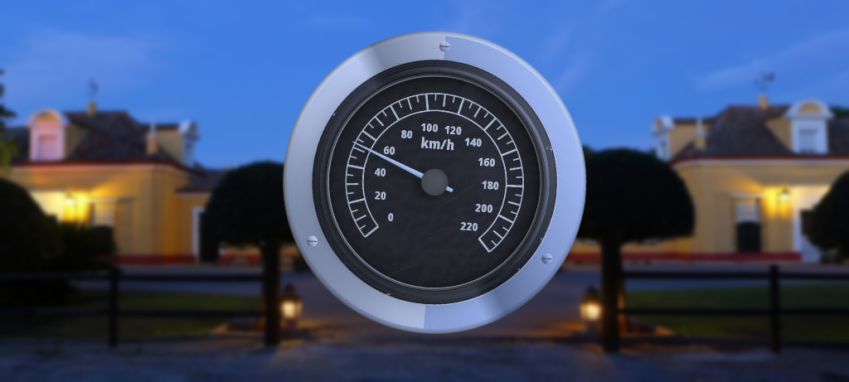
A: 52.5 km/h
